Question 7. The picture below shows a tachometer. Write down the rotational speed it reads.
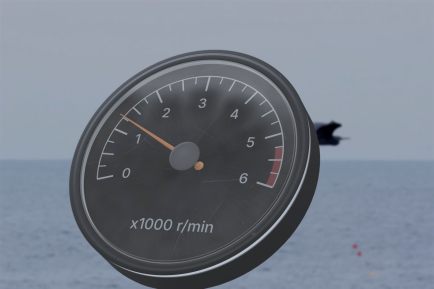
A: 1250 rpm
